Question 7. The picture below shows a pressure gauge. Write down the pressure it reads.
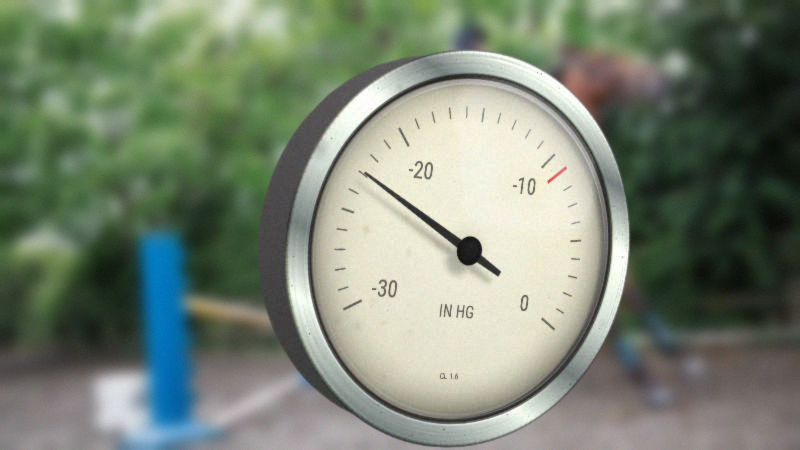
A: -23 inHg
